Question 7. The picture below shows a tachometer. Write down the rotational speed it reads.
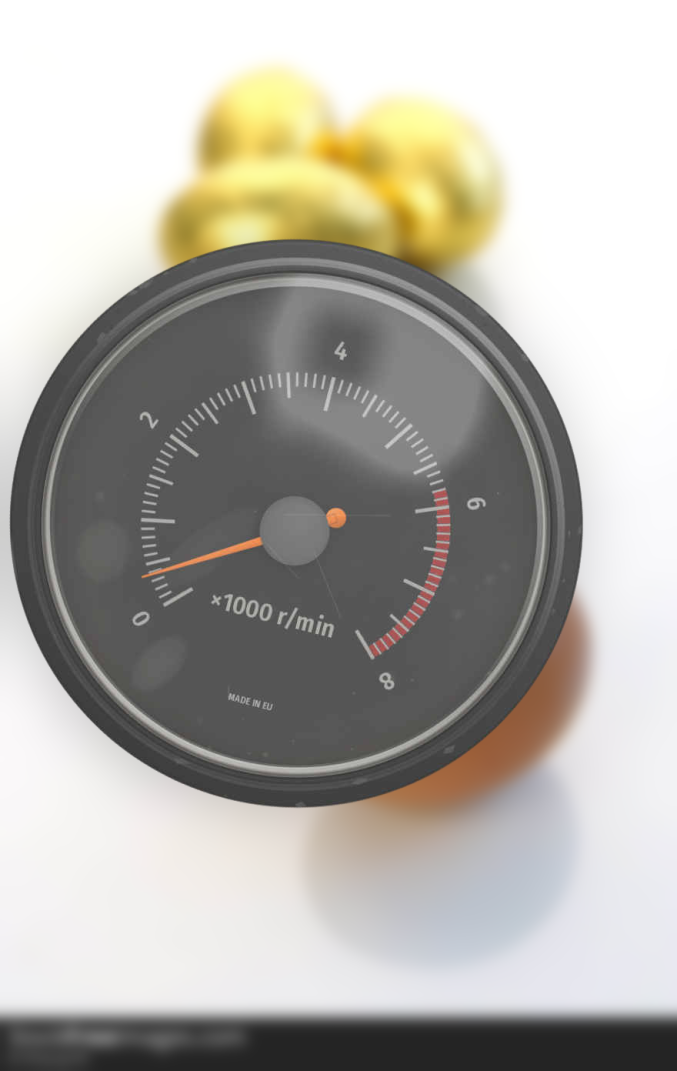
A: 400 rpm
